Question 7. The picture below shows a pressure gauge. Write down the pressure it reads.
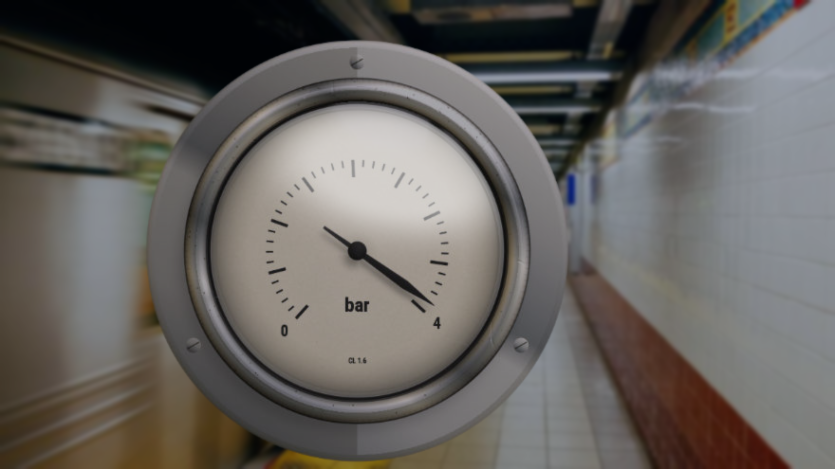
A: 3.9 bar
